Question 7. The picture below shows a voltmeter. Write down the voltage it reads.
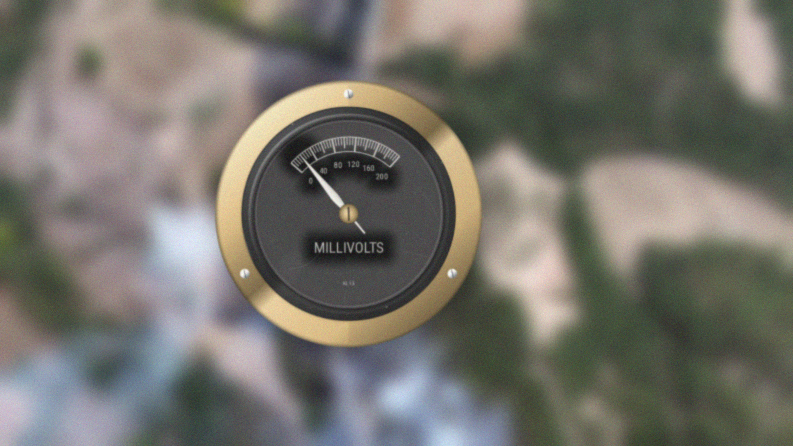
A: 20 mV
